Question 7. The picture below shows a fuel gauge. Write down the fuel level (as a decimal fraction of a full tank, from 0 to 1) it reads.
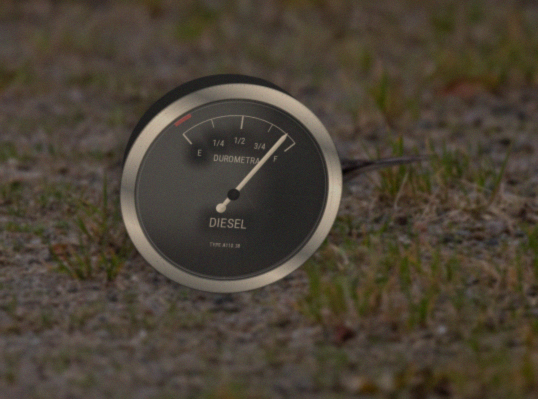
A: 0.875
